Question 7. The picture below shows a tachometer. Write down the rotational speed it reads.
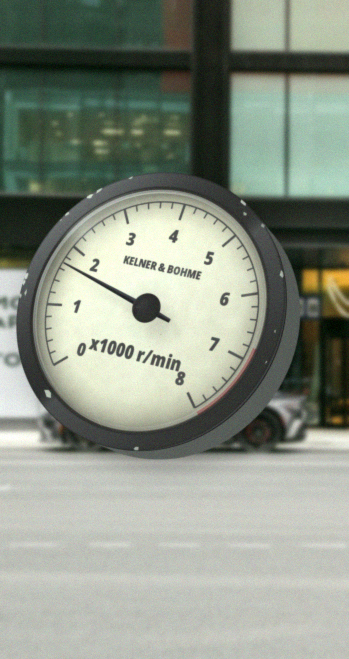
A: 1700 rpm
